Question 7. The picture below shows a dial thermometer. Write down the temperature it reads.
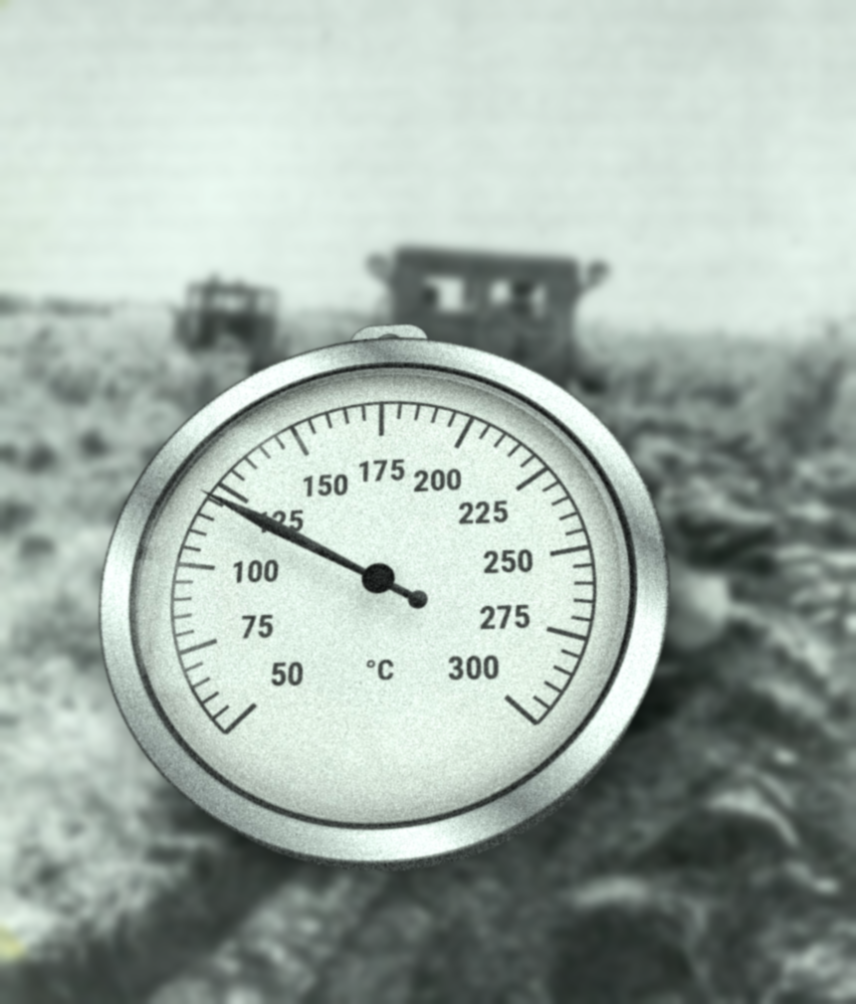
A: 120 °C
